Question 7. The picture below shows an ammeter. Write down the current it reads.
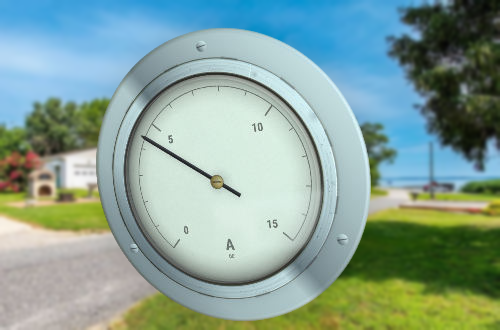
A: 4.5 A
